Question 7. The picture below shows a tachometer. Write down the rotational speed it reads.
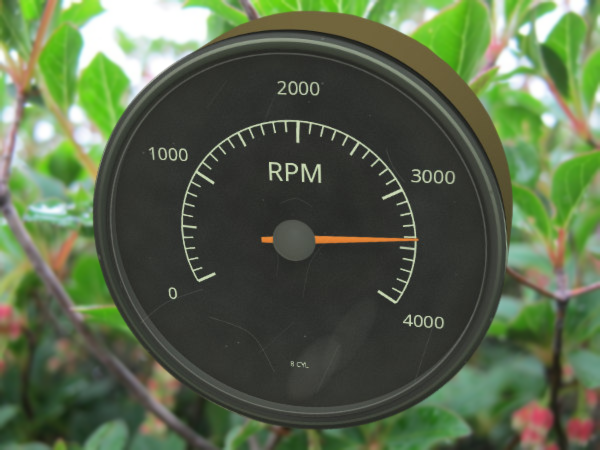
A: 3400 rpm
